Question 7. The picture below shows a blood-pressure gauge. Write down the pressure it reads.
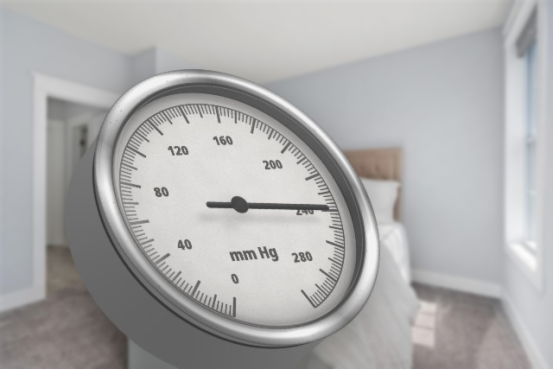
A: 240 mmHg
